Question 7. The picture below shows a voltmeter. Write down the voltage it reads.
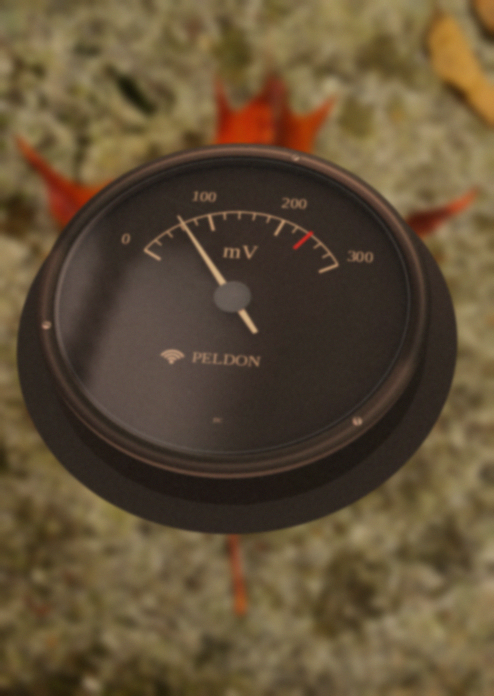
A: 60 mV
